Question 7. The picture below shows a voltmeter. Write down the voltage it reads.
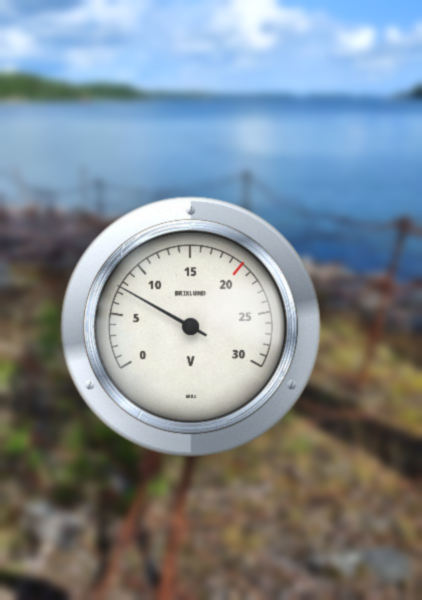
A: 7.5 V
